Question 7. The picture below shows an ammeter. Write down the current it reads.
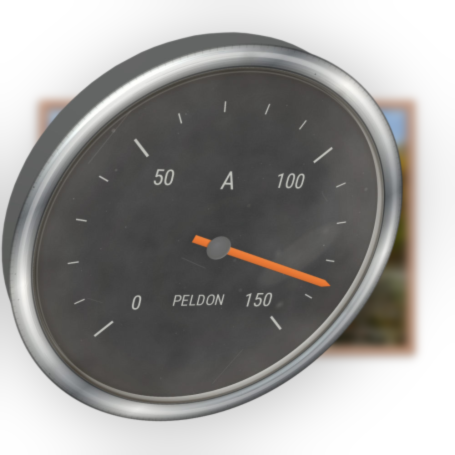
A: 135 A
